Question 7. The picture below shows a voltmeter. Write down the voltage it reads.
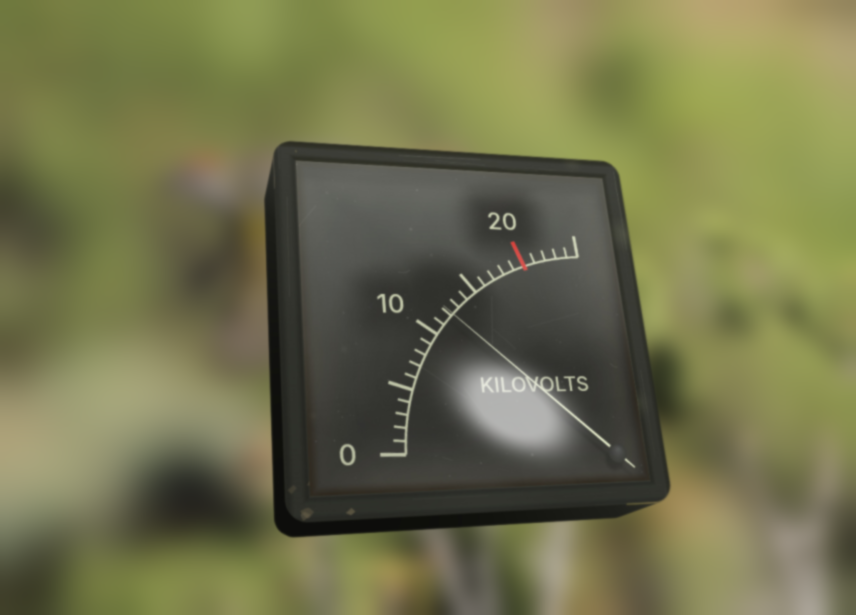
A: 12 kV
